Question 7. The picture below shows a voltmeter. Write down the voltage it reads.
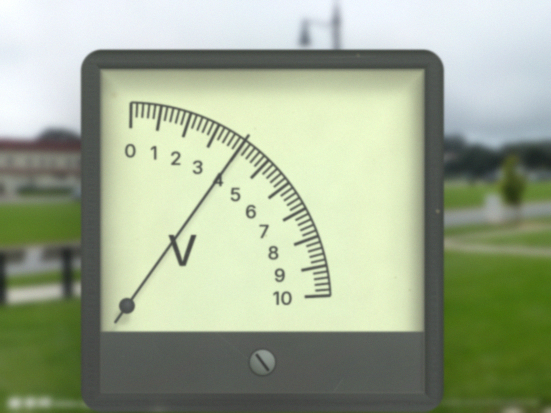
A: 4 V
